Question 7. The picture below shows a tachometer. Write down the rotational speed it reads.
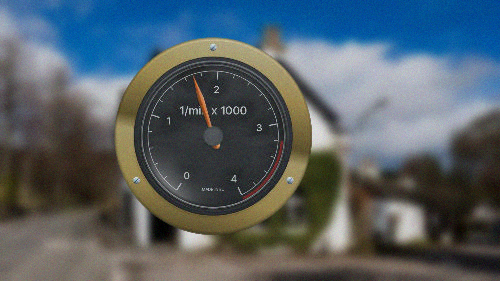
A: 1700 rpm
